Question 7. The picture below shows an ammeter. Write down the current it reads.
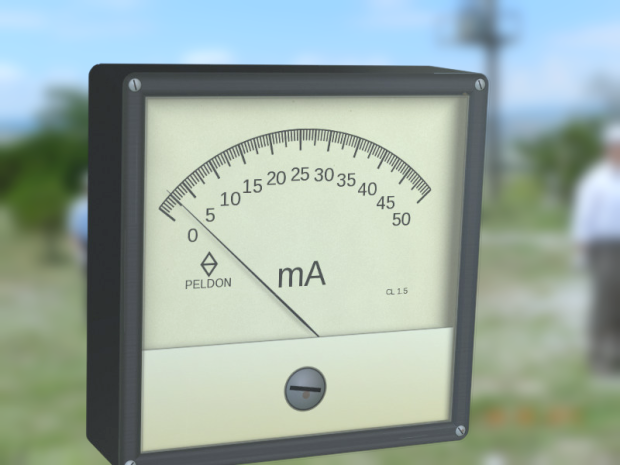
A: 2.5 mA
